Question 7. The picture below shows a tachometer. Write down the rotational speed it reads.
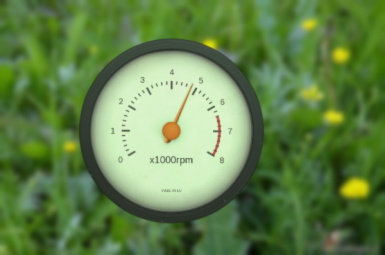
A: 4800 rpm
